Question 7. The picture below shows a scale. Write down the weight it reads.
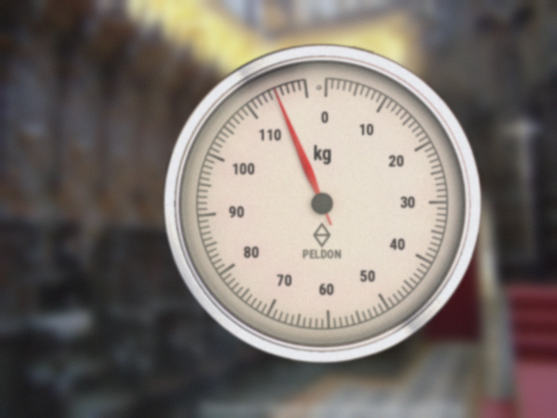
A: 115 kg
